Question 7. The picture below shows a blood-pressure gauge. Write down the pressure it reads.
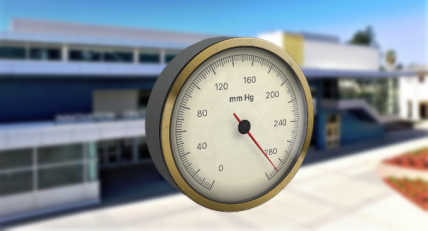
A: 290 mmHg
